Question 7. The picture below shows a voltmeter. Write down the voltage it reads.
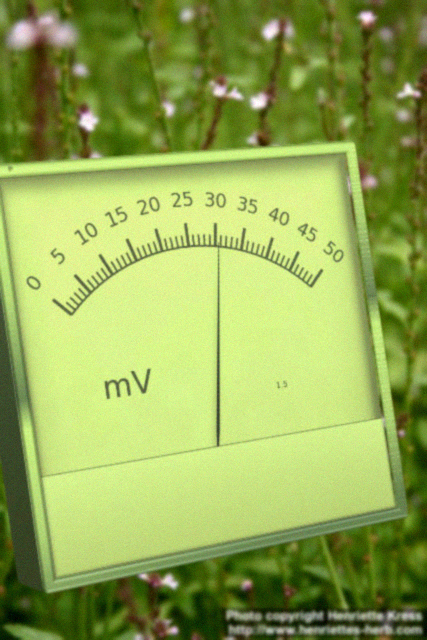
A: 30 mV
